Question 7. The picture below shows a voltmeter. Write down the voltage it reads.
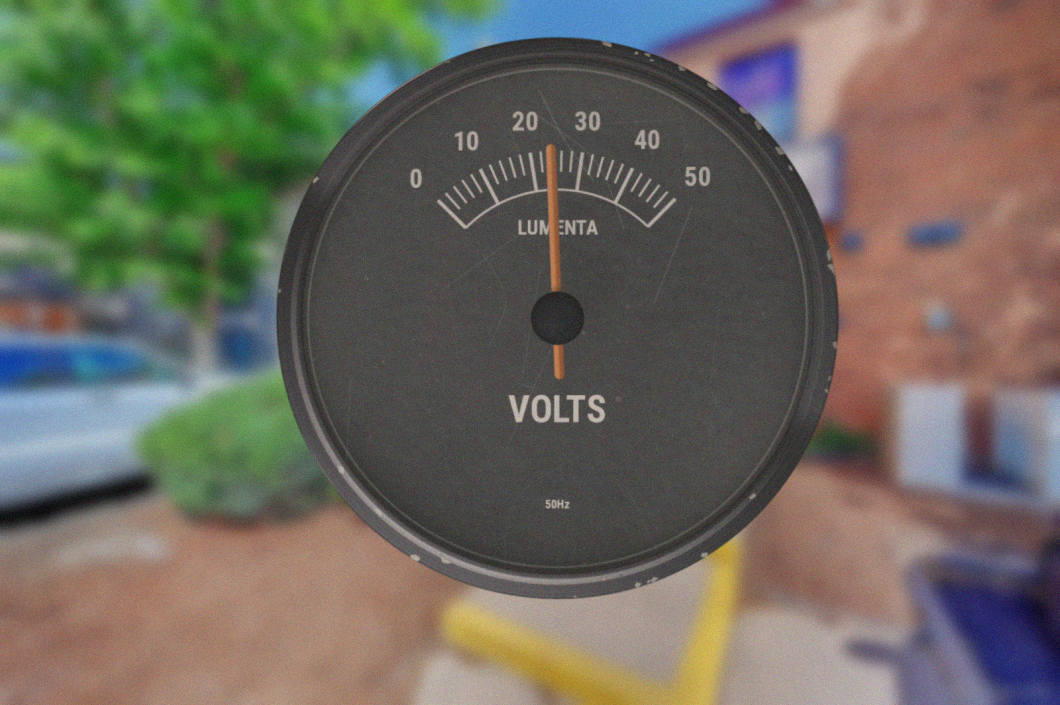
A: 24 V
